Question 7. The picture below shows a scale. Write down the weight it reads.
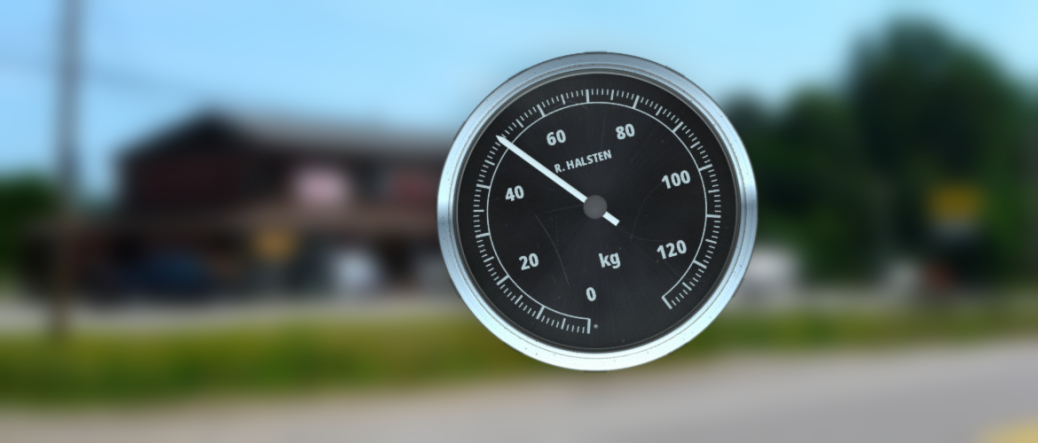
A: 50 kg
